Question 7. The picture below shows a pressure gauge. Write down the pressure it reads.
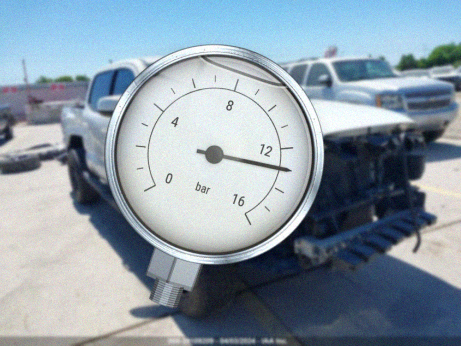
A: 13 bar
